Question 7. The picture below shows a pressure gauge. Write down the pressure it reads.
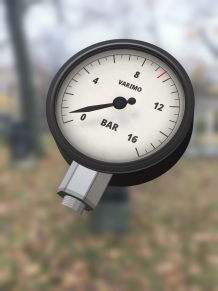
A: 0.5 bar
